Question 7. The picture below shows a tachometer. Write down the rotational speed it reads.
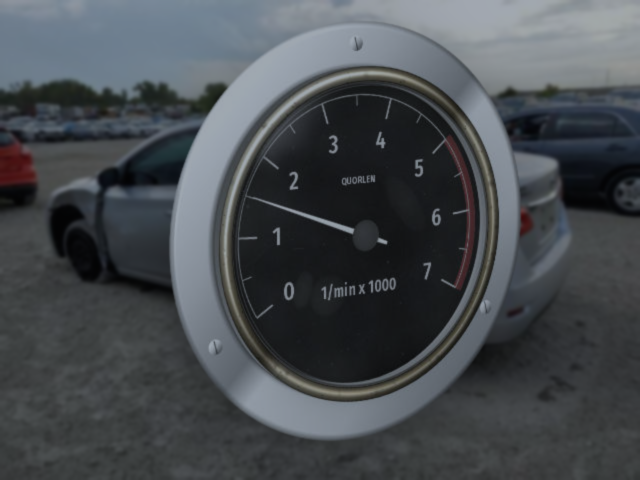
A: 1500 rpm
